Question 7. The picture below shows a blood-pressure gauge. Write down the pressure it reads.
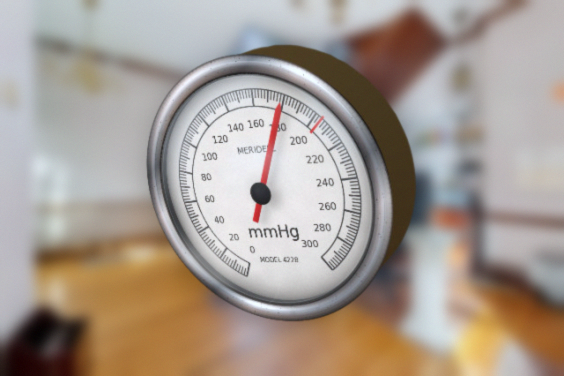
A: 180 mmHg
